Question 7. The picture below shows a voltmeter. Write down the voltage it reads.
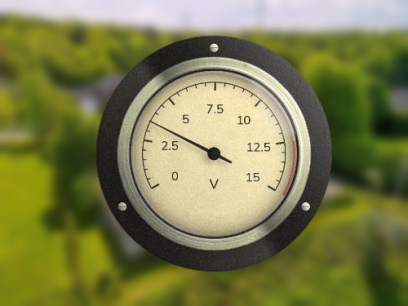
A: 3.5 V
